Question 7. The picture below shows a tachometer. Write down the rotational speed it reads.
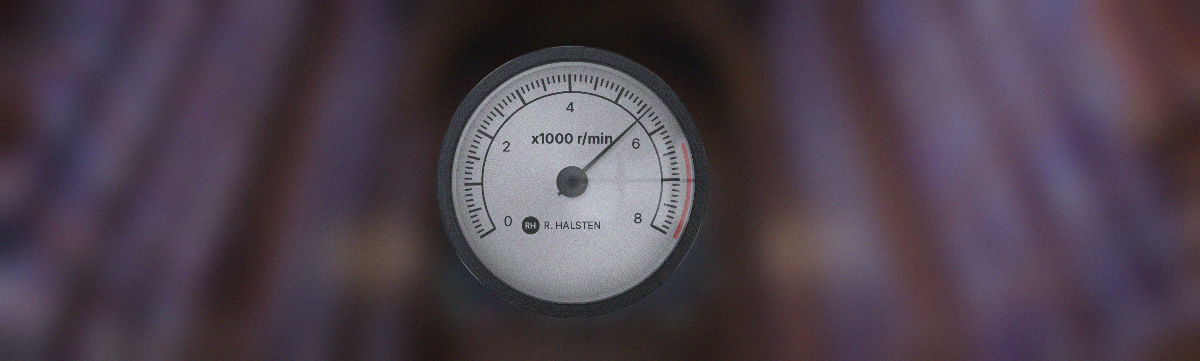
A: 5600 rpm
